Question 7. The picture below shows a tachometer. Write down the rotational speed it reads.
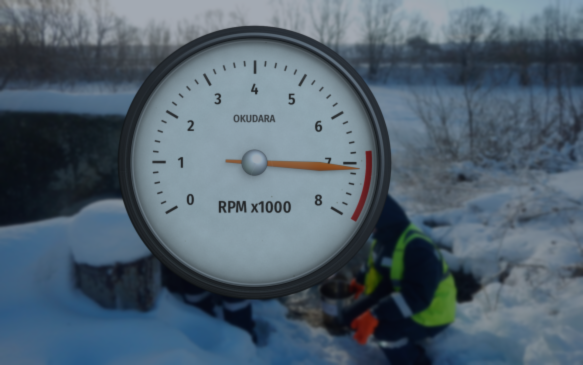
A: 7100 rpm
